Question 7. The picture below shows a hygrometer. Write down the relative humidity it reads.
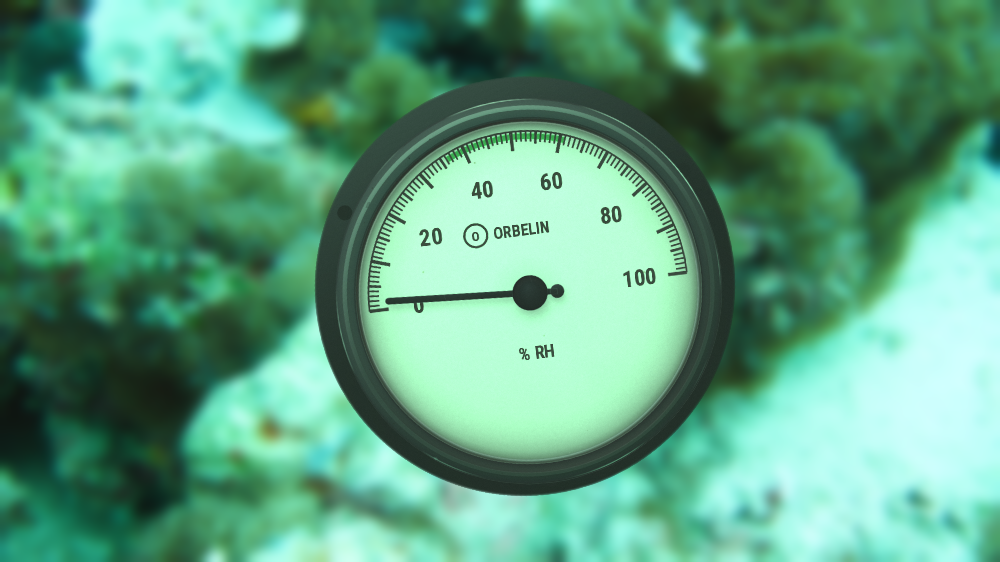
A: 2 %
